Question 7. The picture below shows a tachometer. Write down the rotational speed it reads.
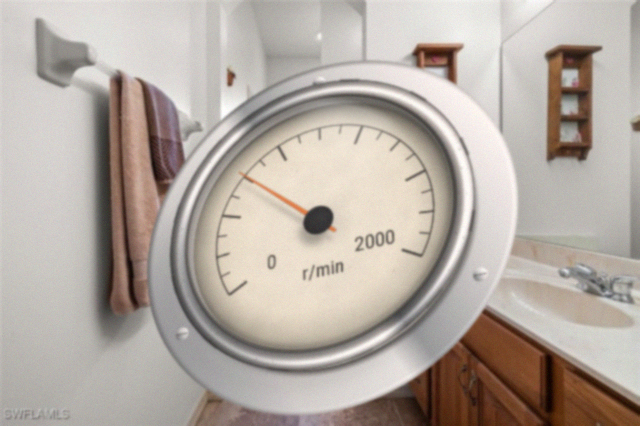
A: 600 rpm
